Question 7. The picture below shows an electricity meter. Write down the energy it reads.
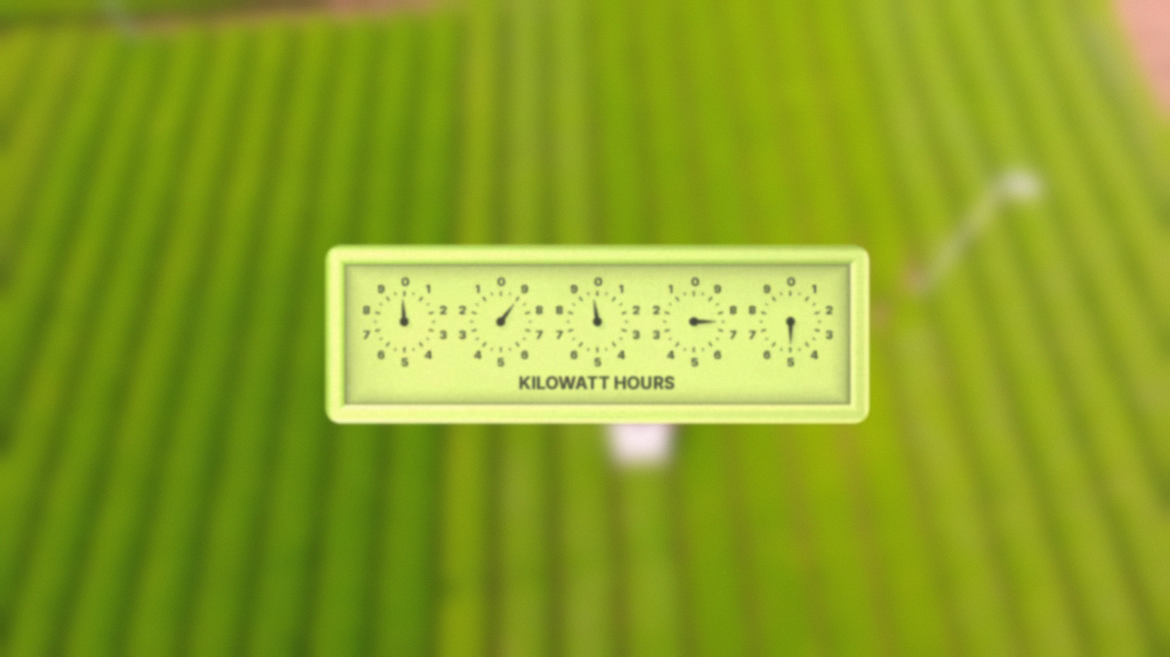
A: 98975 kWh
